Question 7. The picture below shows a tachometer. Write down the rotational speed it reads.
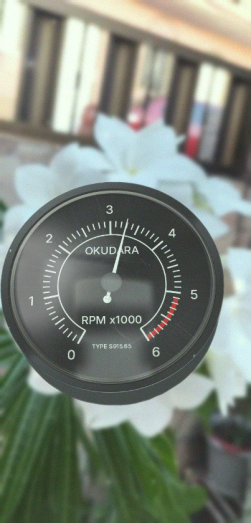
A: 3300 rpm
